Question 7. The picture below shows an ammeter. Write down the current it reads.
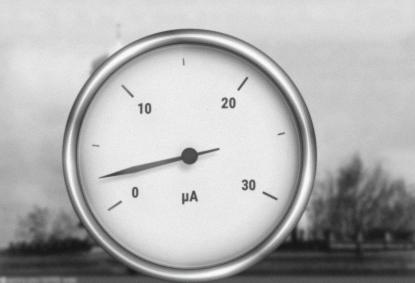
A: 2.5 µA
